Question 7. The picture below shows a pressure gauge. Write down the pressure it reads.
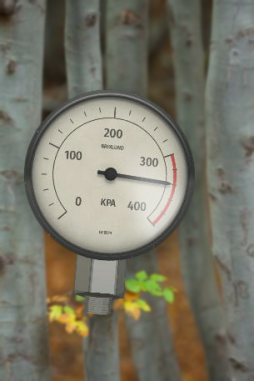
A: 340 kPa
